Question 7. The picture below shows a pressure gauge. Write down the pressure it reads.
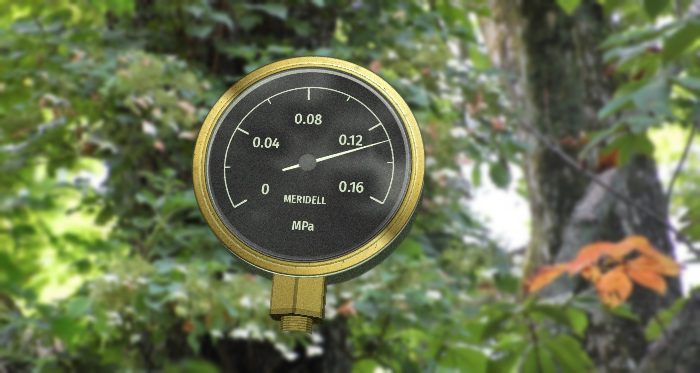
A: 0.13 MPa
